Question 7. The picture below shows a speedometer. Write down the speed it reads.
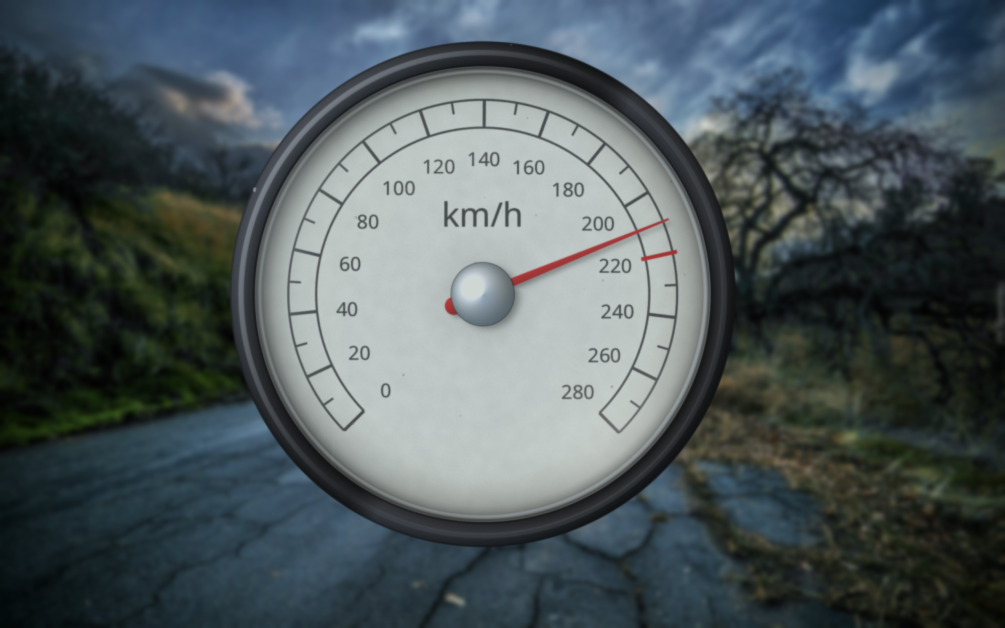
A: 210 km/h
